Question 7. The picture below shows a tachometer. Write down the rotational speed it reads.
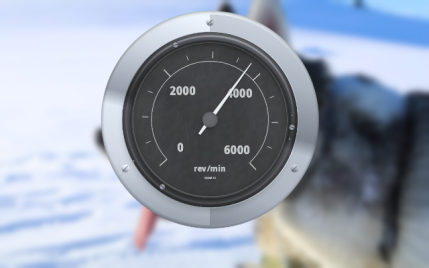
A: 3750 rpm
